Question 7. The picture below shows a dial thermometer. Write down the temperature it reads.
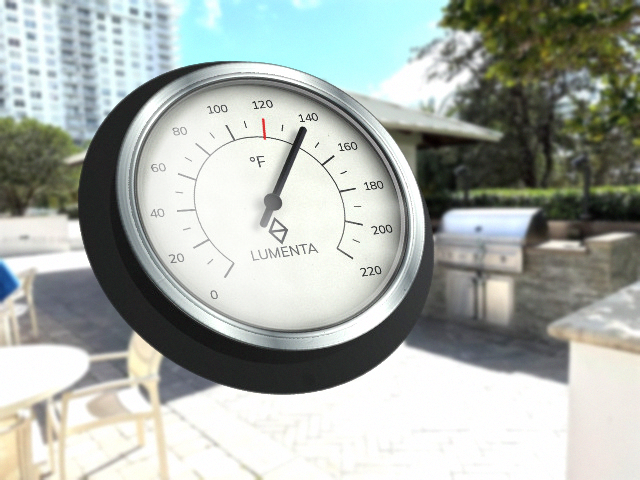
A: 140 °F
